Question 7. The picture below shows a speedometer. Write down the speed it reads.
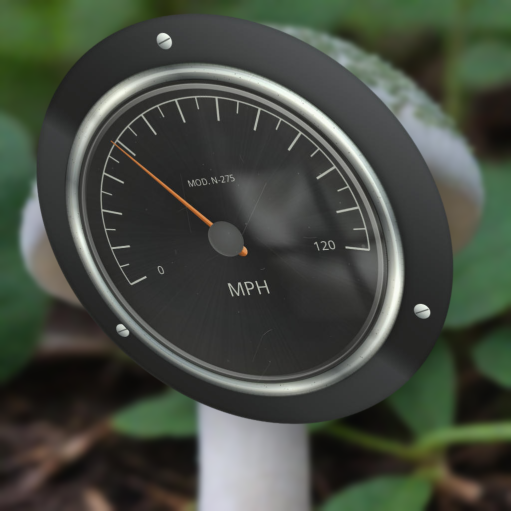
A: 40 mph
